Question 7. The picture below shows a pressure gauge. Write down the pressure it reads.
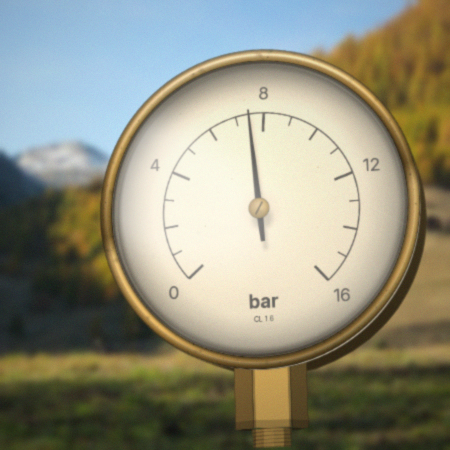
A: 7.5 bar
